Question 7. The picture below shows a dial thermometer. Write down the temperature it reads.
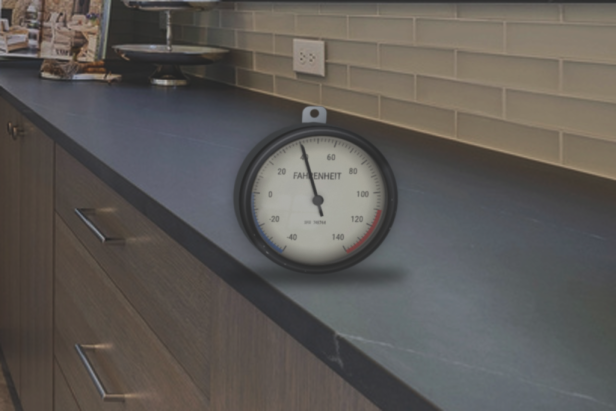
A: 40 °F
